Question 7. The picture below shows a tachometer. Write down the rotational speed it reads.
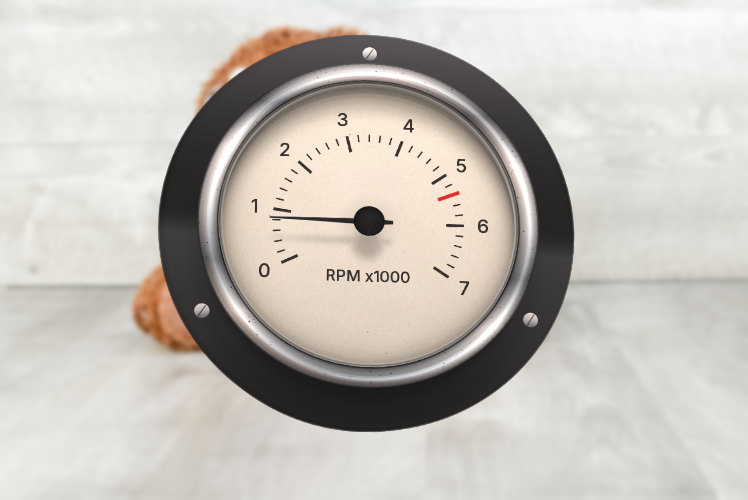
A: 800 rpm
